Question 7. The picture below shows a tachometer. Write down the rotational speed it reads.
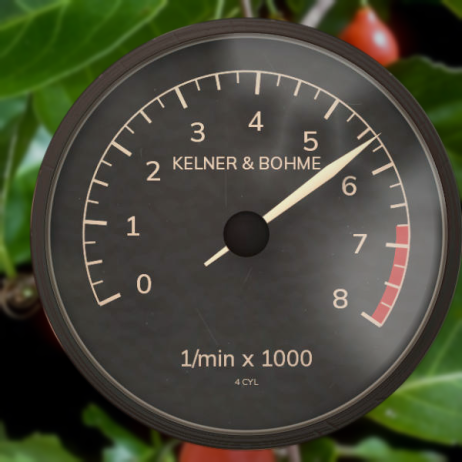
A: 5625 rpm
